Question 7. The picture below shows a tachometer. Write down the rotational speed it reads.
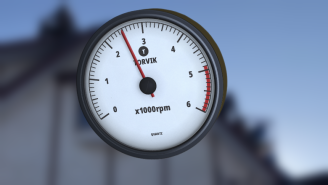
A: 2500 rpm
